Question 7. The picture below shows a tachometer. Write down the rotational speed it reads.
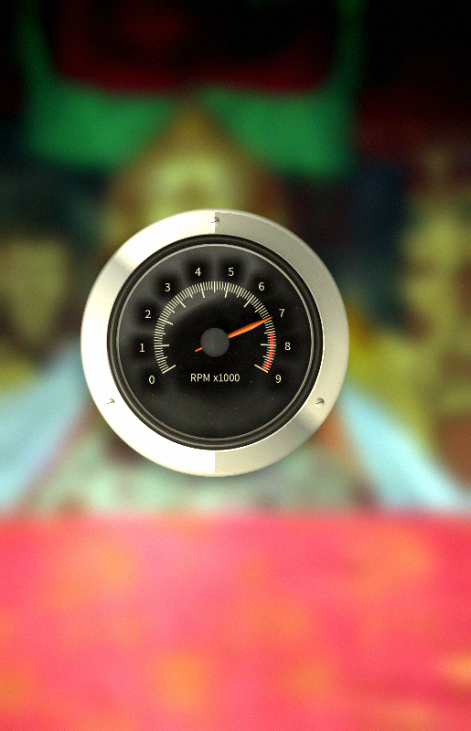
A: 7000 rpm
